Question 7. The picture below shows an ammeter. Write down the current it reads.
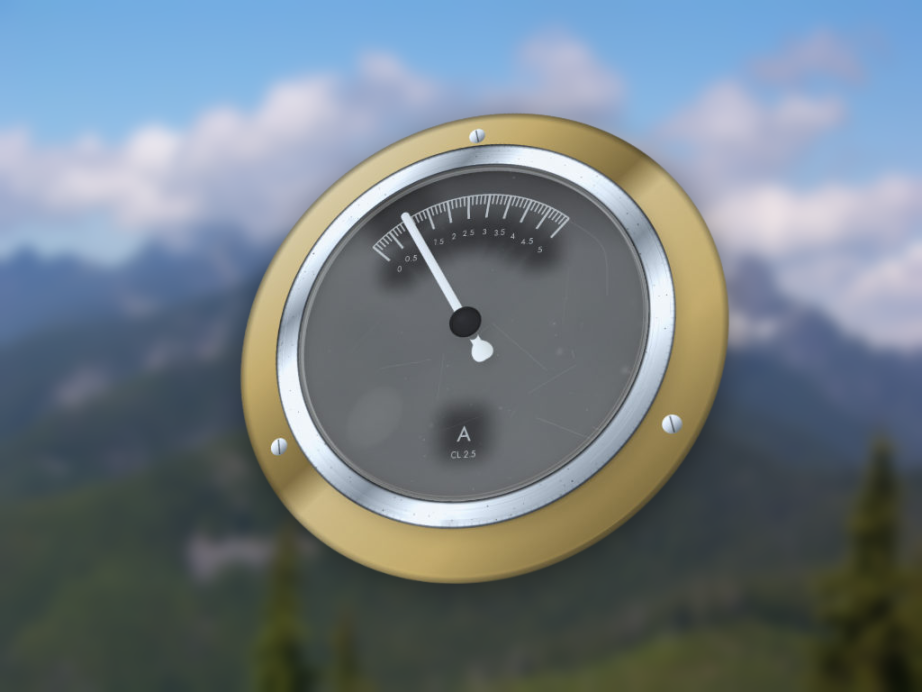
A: 1 A
